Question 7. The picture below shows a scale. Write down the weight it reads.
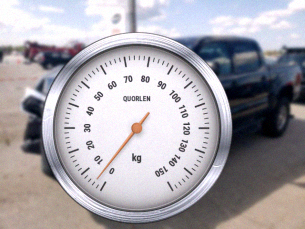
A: 4 kg
